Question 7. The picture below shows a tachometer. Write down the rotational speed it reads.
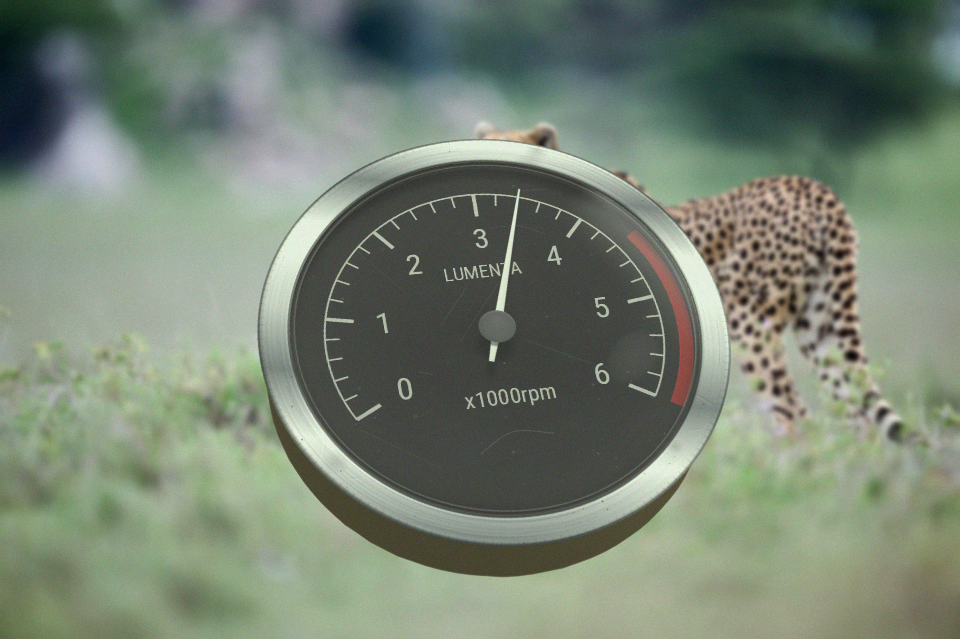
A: 3400 rpm
